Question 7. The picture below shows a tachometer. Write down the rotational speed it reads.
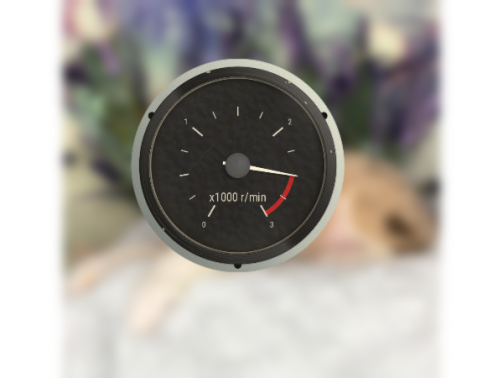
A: 2500 rpm
